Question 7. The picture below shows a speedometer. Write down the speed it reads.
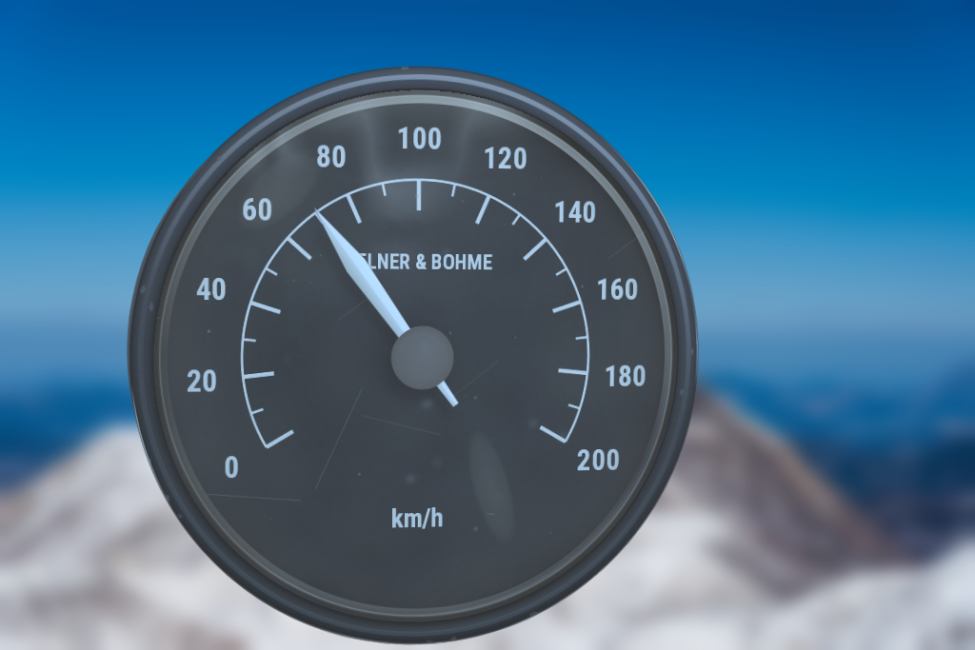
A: 70 km/h
